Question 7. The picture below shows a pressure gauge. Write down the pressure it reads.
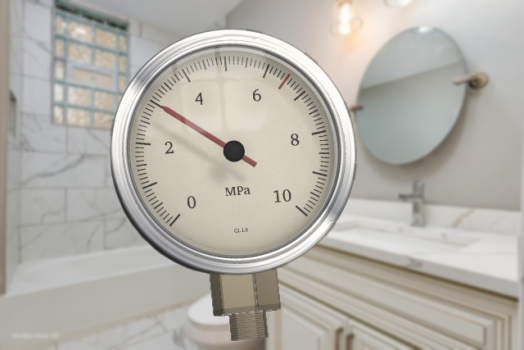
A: 3 MPa
